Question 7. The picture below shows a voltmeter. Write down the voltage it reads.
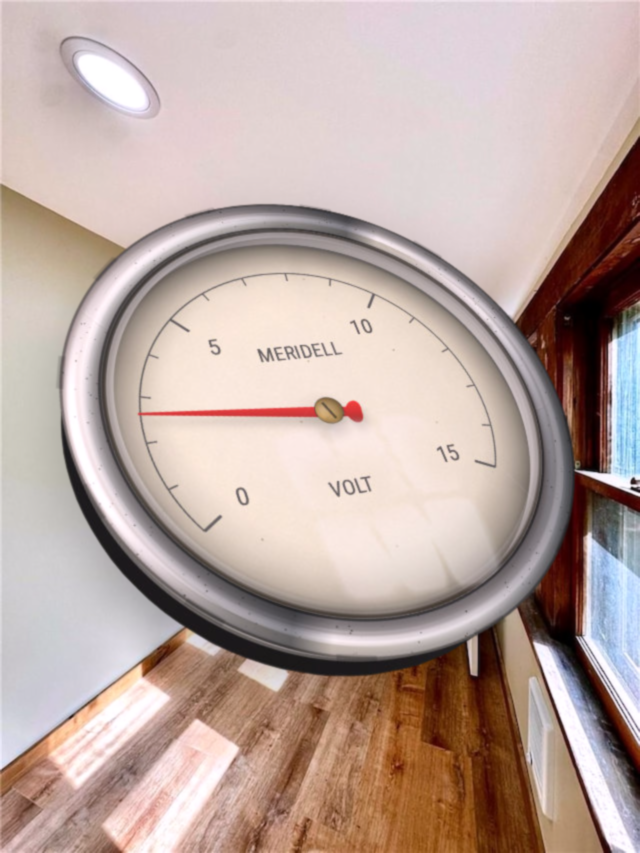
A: 2.5 V
